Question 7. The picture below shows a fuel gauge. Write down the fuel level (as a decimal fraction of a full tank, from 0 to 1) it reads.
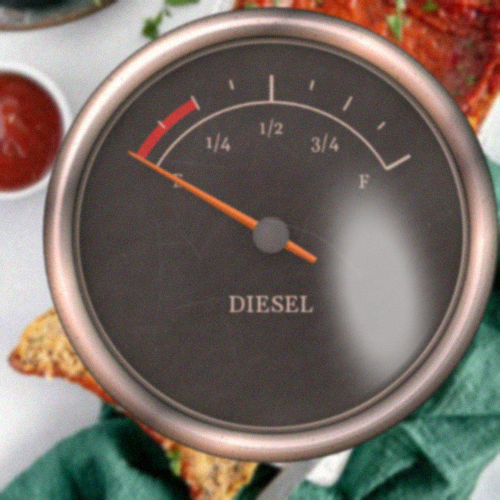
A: 0
